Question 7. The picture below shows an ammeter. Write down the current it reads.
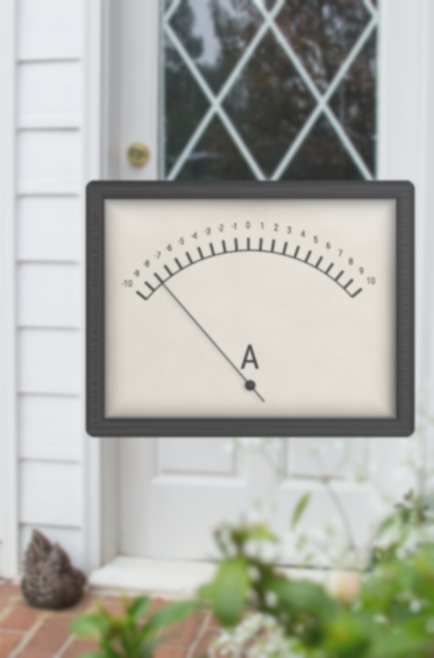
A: -8 A
